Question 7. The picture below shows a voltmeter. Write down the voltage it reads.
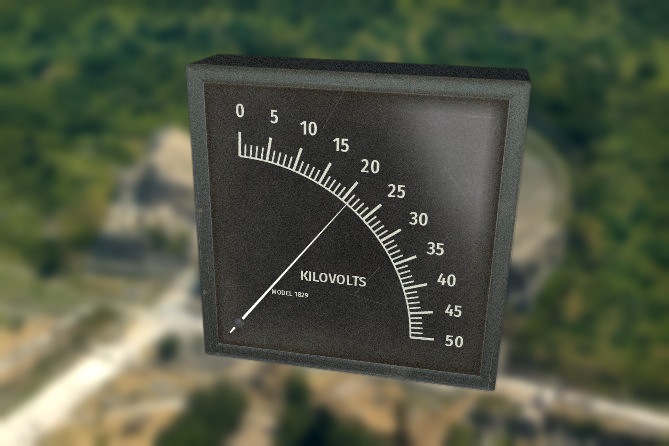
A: 21 kV
